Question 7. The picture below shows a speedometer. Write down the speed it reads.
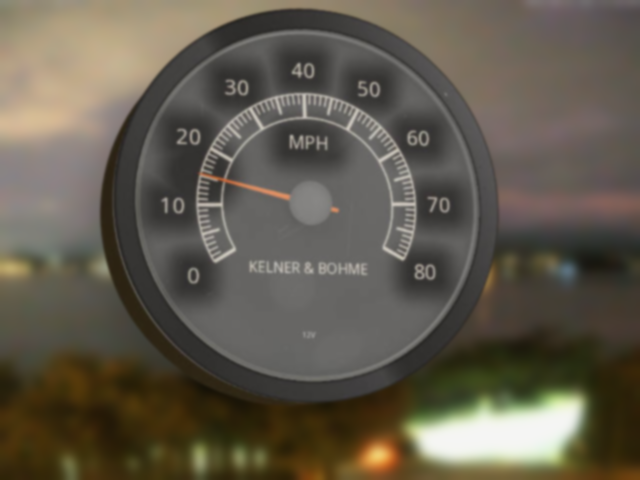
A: 15 mph
